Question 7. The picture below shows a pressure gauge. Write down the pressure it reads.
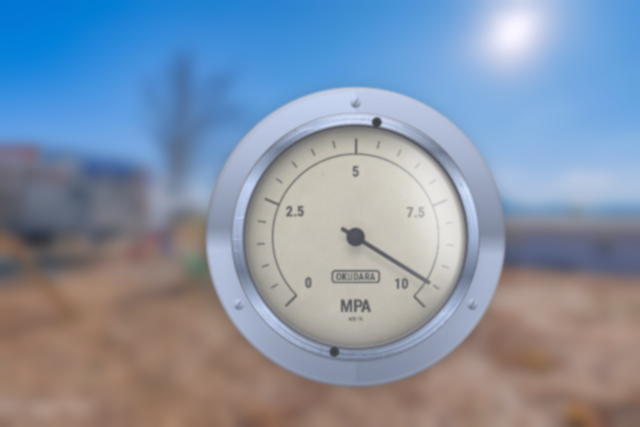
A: 9.5 MPa
